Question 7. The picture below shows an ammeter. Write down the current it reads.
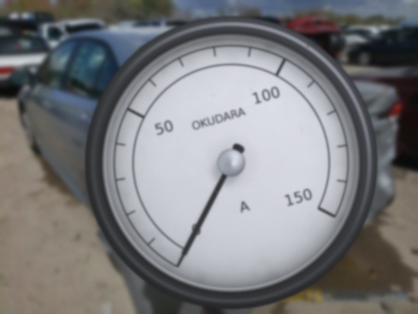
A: 0 A
